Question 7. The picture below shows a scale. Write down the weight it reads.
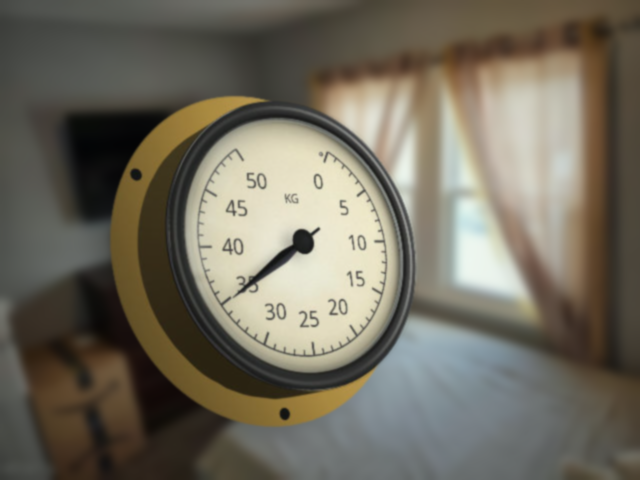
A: 35 kg
